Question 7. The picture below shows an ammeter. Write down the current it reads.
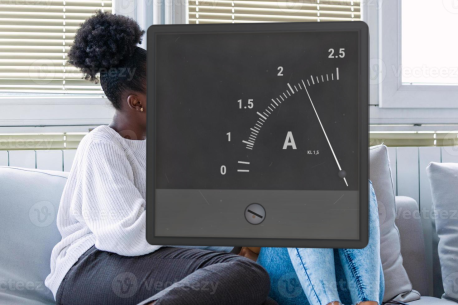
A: 2.15 A
